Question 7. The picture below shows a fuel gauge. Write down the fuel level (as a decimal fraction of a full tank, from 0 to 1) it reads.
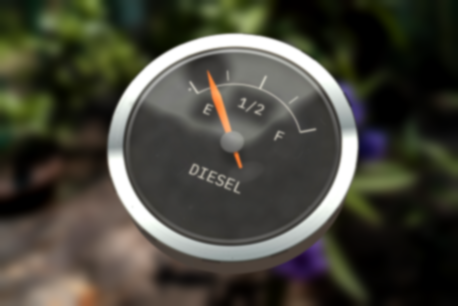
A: 0.125
